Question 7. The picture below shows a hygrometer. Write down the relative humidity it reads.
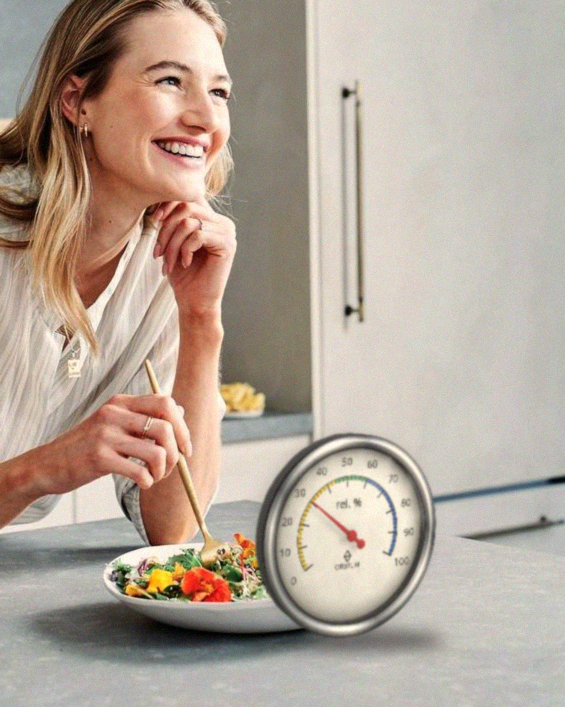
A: 30 %
